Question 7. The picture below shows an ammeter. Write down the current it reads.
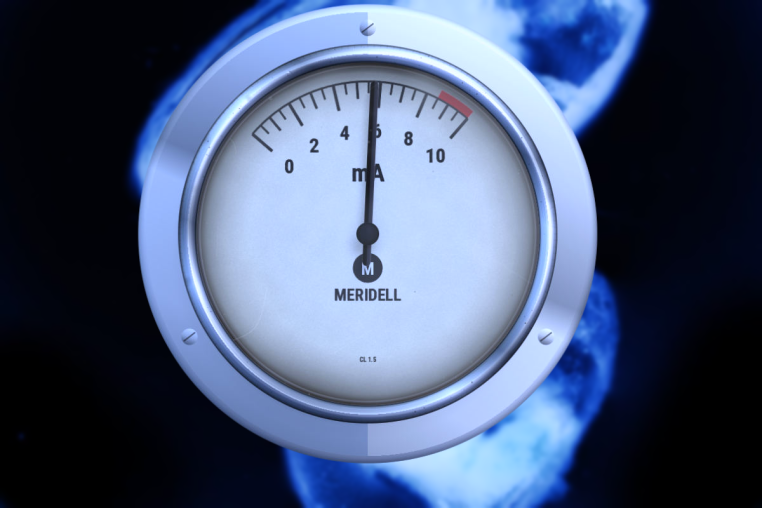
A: 5.75 mA
